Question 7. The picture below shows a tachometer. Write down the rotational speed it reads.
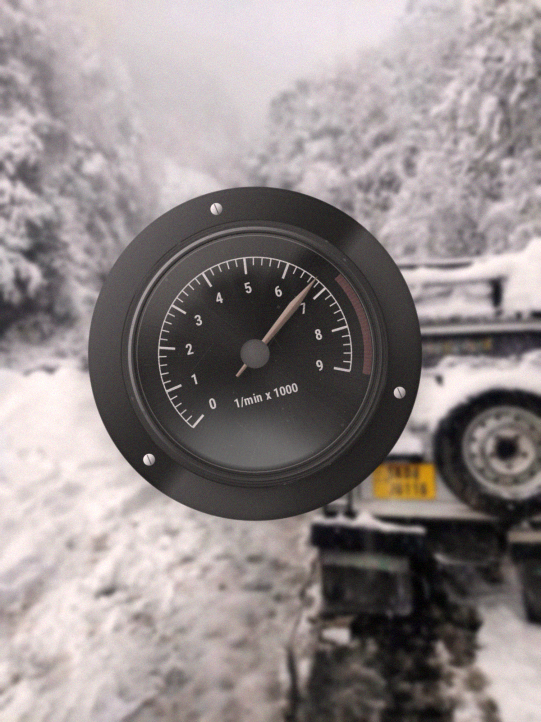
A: 6700 rpm
